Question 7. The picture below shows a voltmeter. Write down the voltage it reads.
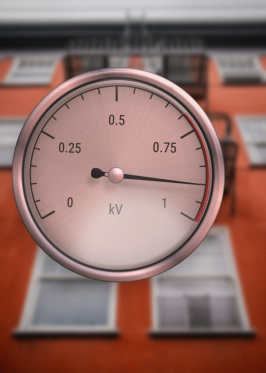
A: 0.9 kV
